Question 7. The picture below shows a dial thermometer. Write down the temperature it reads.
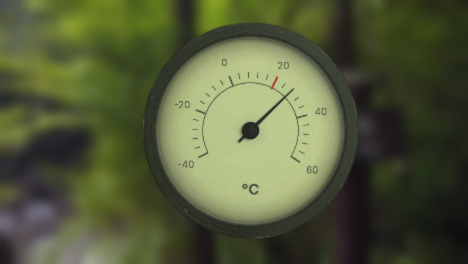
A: 28 °C
